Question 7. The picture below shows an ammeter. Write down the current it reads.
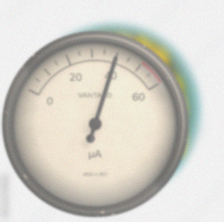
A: 40 µA
